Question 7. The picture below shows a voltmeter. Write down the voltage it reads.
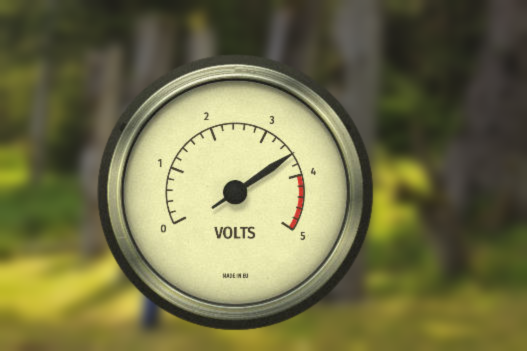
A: 3.6 V
